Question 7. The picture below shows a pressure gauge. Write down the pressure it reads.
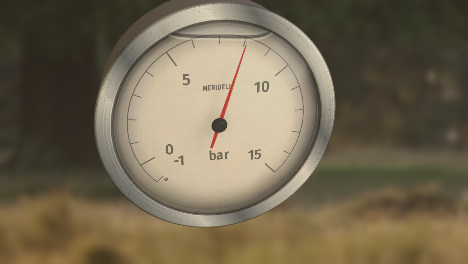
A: 8 bar
